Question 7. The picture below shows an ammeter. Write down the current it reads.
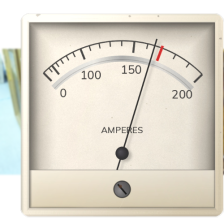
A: 165 A
